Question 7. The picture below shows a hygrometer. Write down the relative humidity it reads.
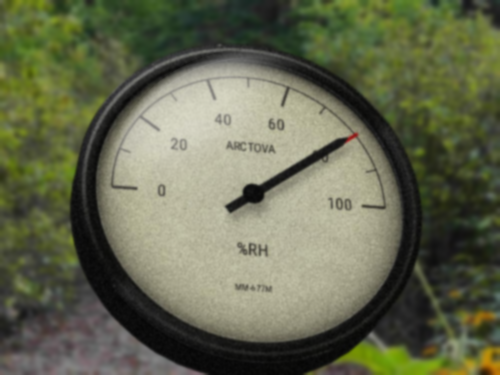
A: 80 %
